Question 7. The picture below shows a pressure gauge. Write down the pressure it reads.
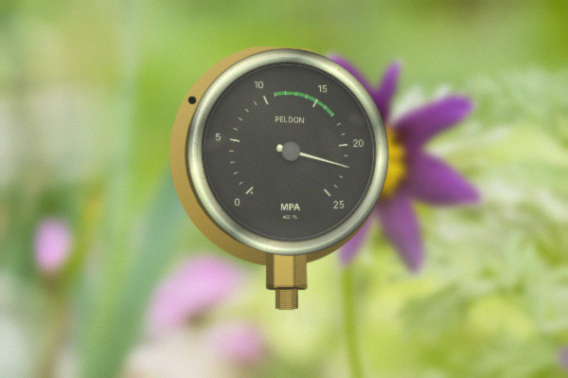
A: 22 MPa
